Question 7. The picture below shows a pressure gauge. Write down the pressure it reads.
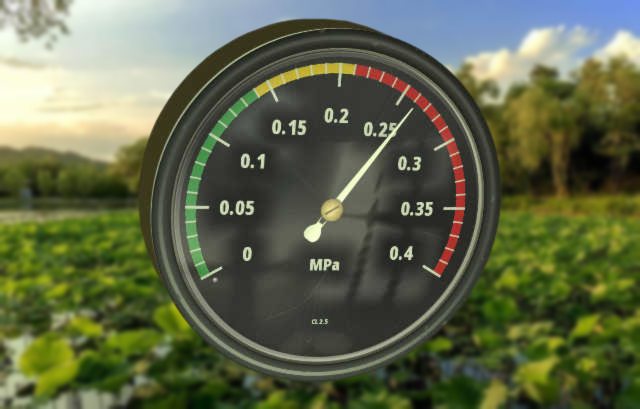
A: 0.26 MPa
